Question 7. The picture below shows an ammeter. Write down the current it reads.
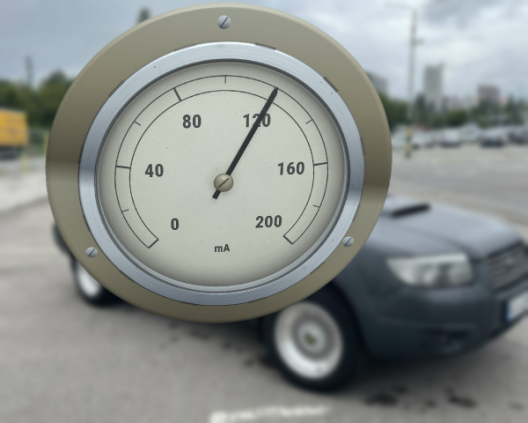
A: 120 mA
